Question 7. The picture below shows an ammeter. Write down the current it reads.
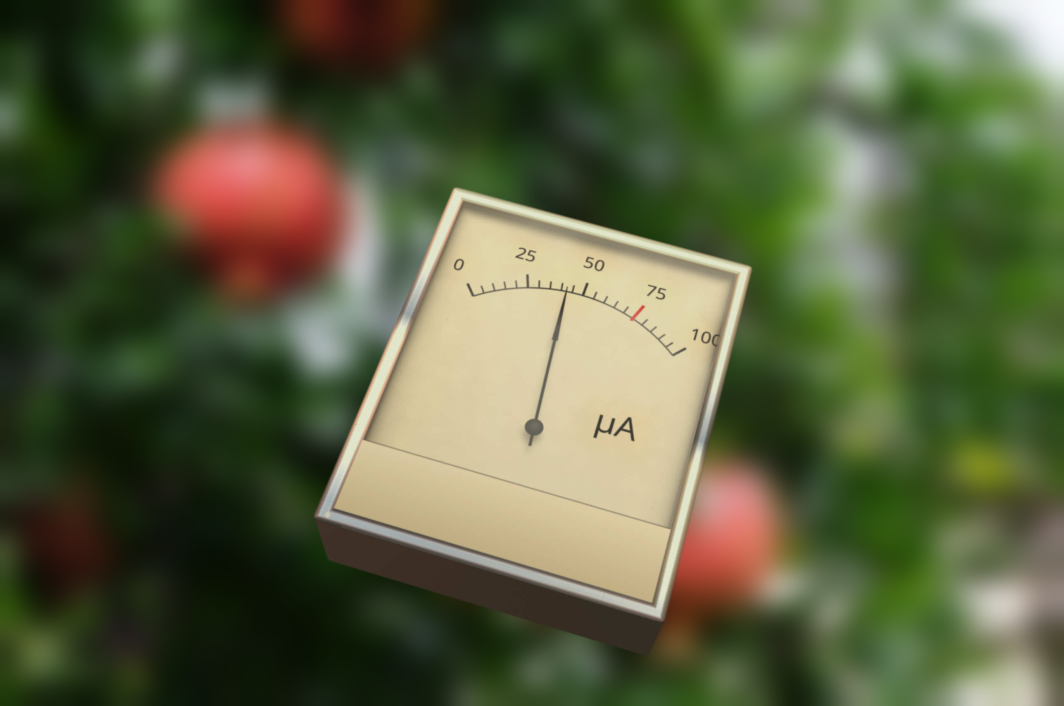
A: 42.5 µA
